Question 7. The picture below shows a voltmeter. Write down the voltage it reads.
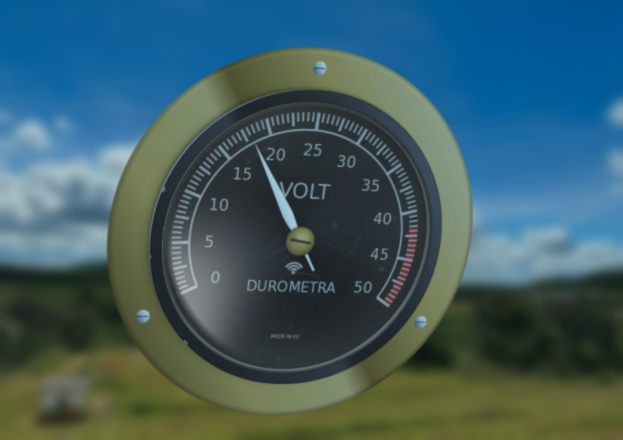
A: 18 V
